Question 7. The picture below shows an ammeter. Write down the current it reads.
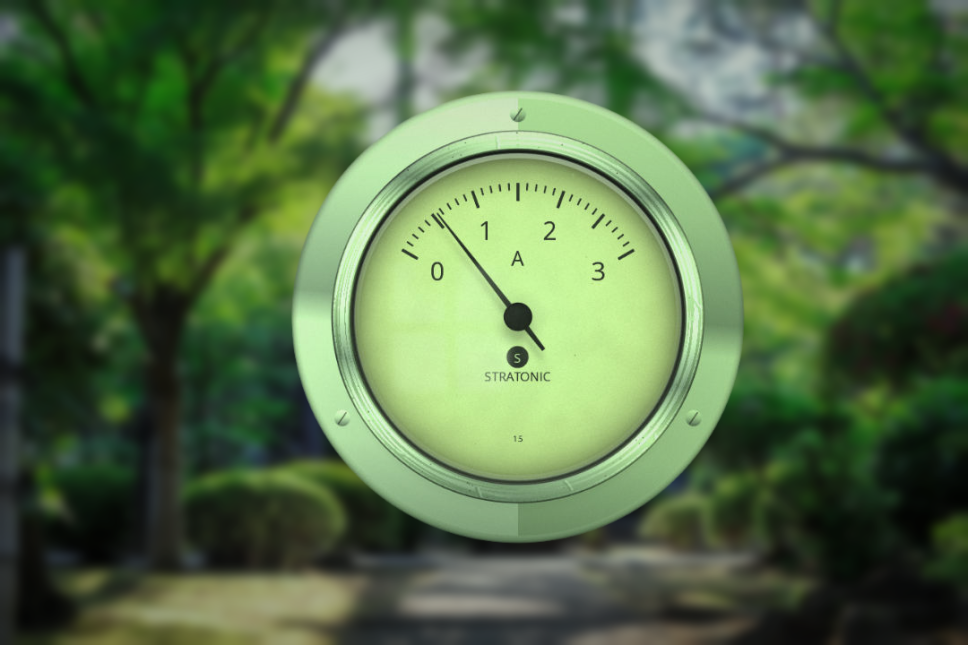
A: 0.55 A
